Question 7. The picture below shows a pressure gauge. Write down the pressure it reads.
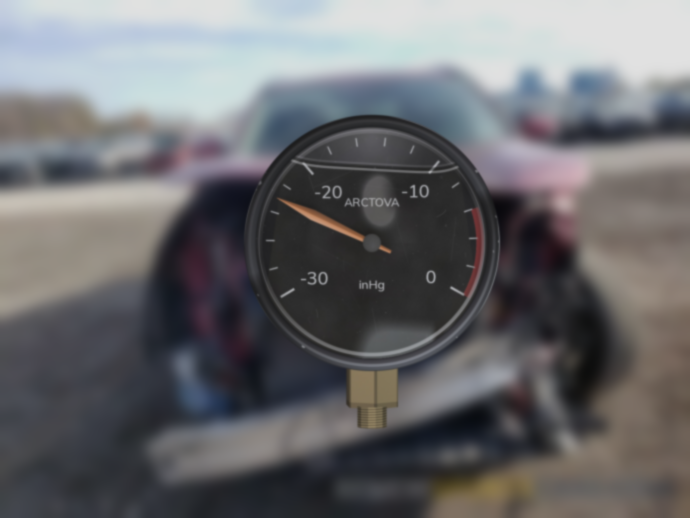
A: -23 inHg
